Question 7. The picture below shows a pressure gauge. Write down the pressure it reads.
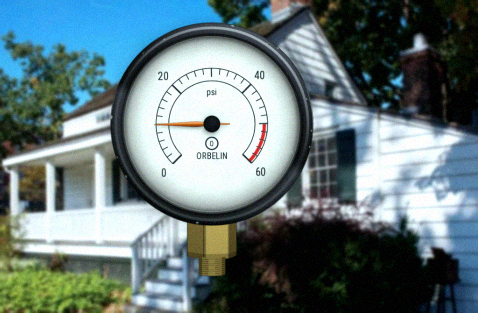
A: 10 psi
